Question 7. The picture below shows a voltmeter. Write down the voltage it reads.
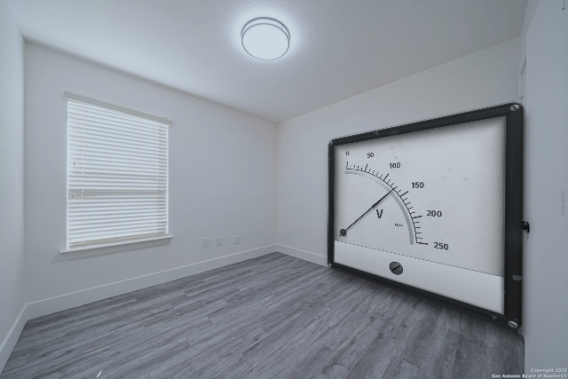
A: 130 V
